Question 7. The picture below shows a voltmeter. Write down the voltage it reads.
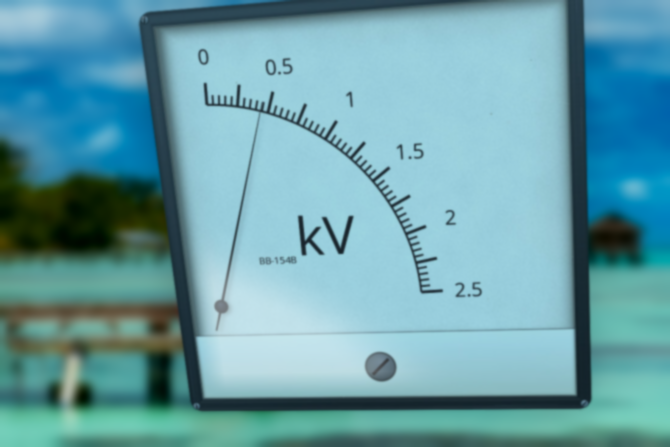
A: 0.45 kV
